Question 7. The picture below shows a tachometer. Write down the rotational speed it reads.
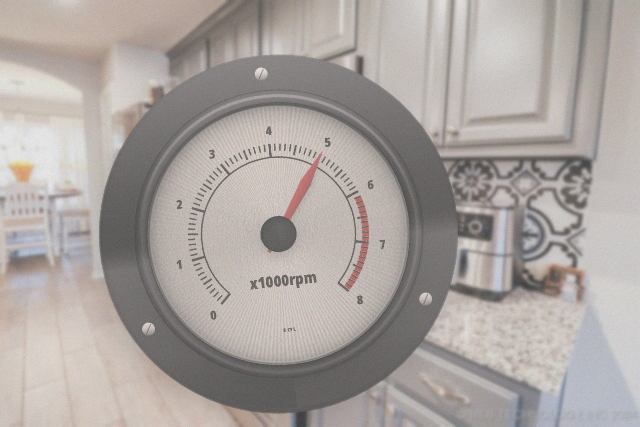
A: 5000 rpm
